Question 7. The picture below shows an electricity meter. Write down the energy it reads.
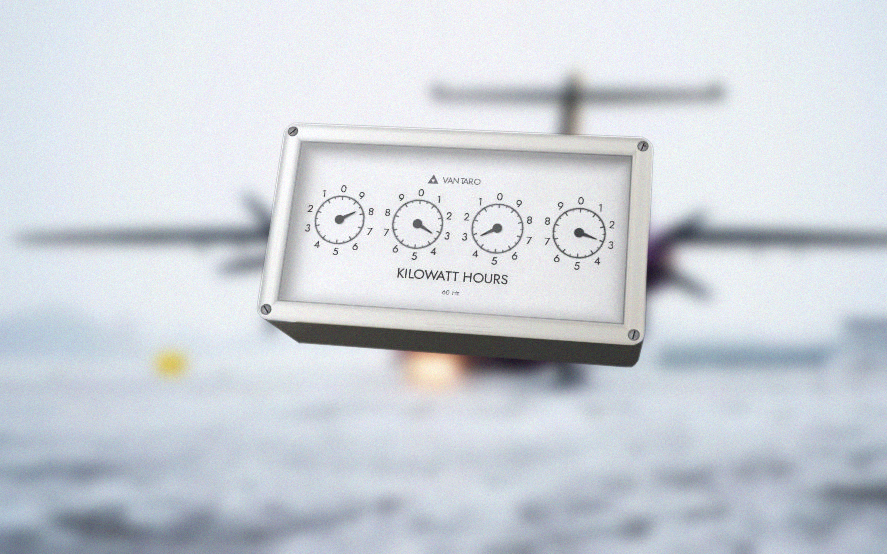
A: 8333 kWh
